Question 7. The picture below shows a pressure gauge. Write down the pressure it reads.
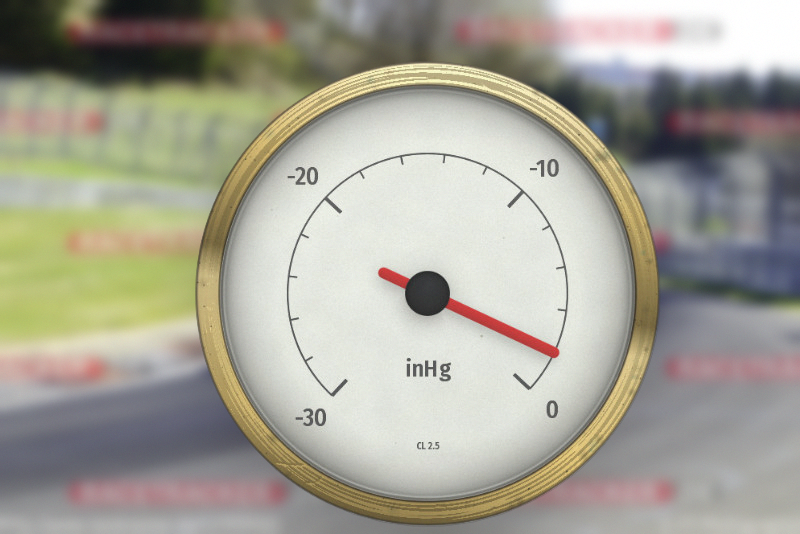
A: -2 inHg
